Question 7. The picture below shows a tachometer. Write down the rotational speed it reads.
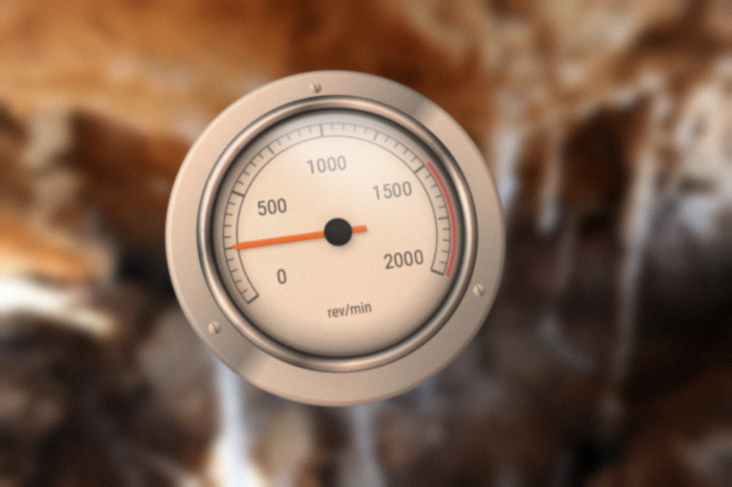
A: 250 rpm
